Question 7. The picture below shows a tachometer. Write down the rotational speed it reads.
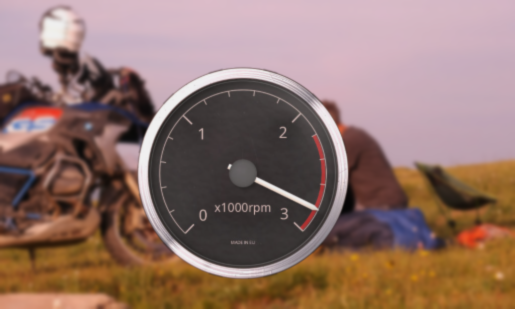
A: 2800 rpm
